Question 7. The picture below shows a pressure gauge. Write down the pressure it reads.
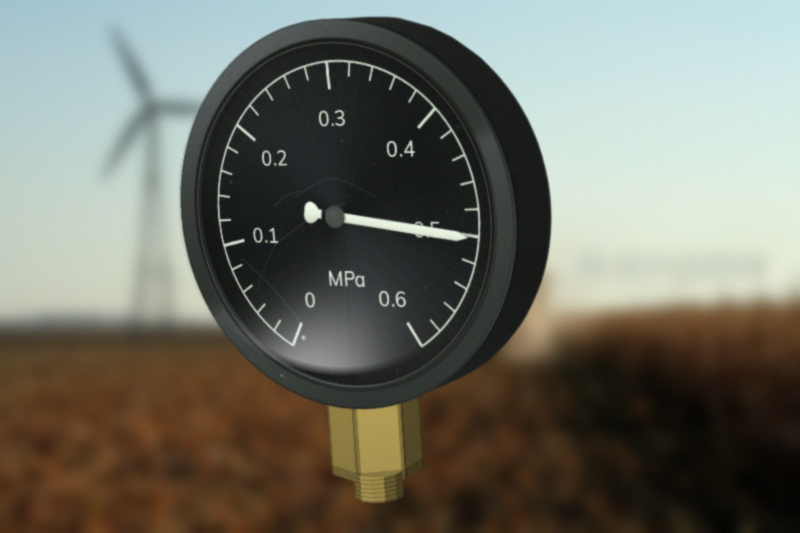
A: 0.5 MPa
